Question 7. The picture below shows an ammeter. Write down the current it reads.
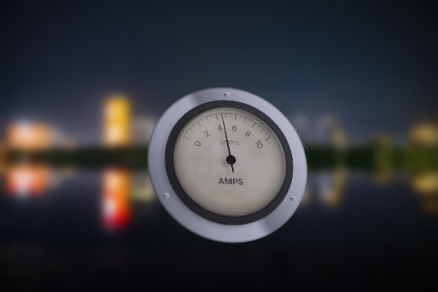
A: 4.5 A
